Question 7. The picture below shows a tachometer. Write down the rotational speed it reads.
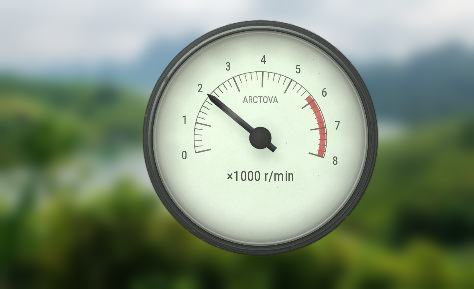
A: 2000 rpm
